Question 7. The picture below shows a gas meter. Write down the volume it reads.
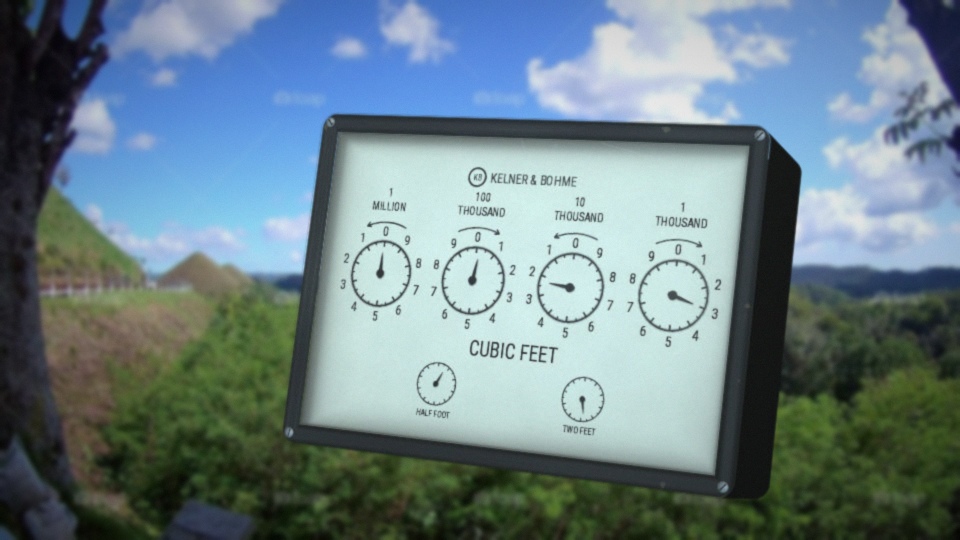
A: 2300 ft³
